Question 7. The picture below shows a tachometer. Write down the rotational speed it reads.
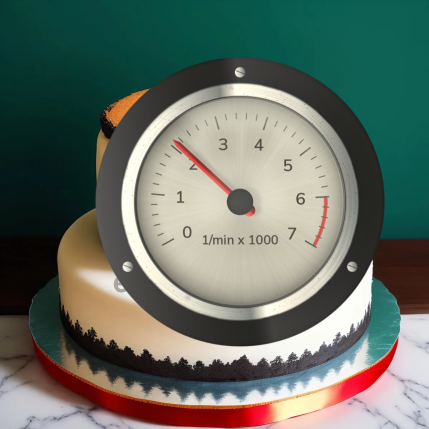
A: 2100 rpm
